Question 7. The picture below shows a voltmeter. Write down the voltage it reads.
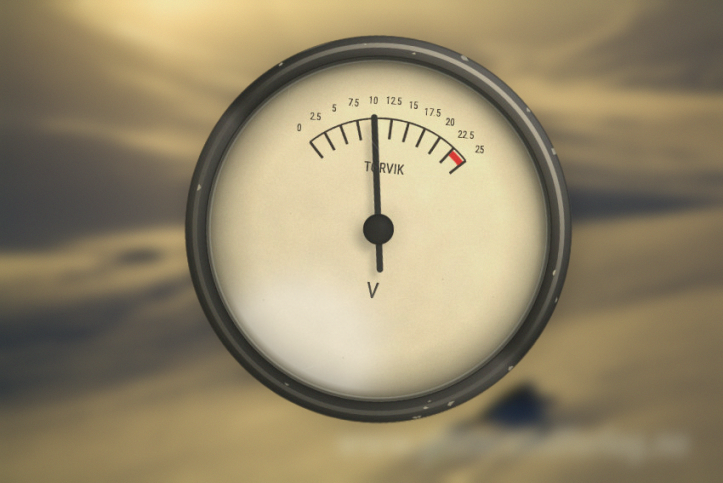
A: 10 V
